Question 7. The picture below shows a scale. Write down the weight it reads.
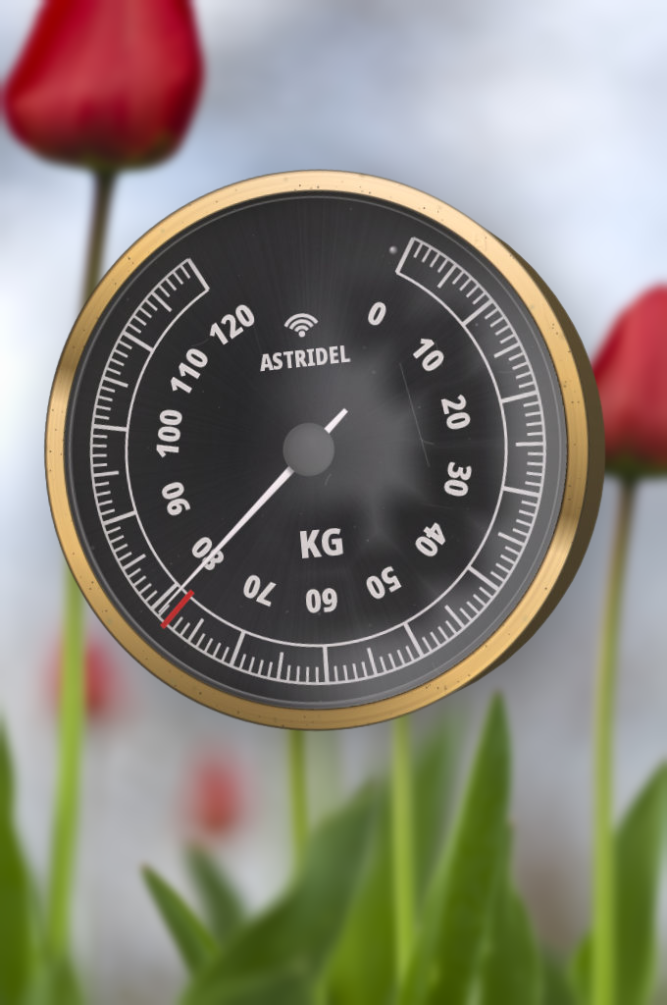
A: 79 kg
